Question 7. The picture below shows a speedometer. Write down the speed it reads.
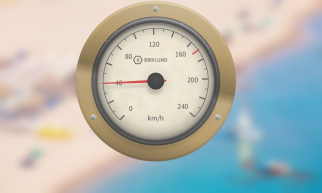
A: 40 km/h
